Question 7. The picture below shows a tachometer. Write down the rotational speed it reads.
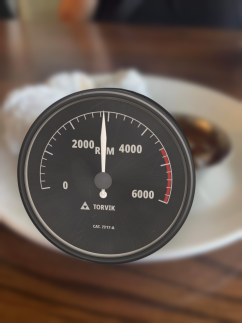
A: 2900 rpm
